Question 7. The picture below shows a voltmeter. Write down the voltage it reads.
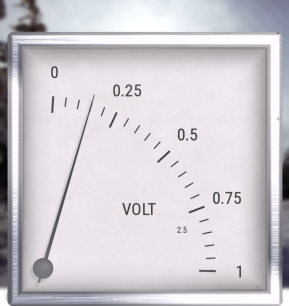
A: 0.15 V
